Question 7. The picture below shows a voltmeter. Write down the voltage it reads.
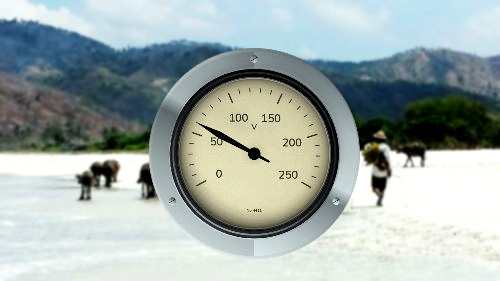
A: 60 V
